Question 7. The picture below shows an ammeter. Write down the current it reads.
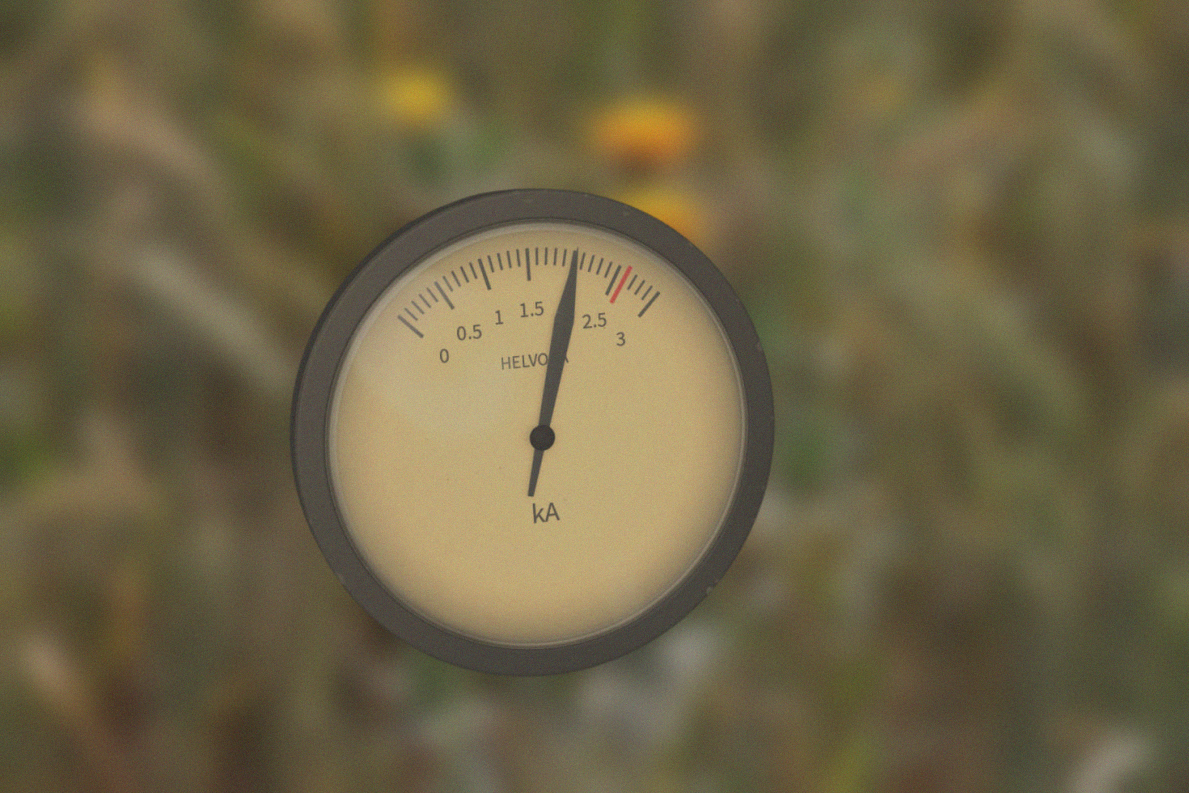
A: 2 kA
